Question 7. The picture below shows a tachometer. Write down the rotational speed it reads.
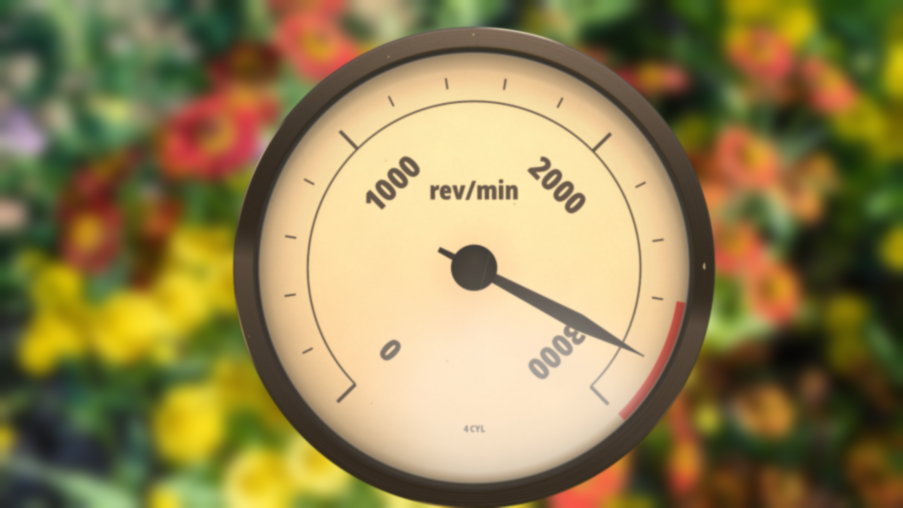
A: 2800 rpm
